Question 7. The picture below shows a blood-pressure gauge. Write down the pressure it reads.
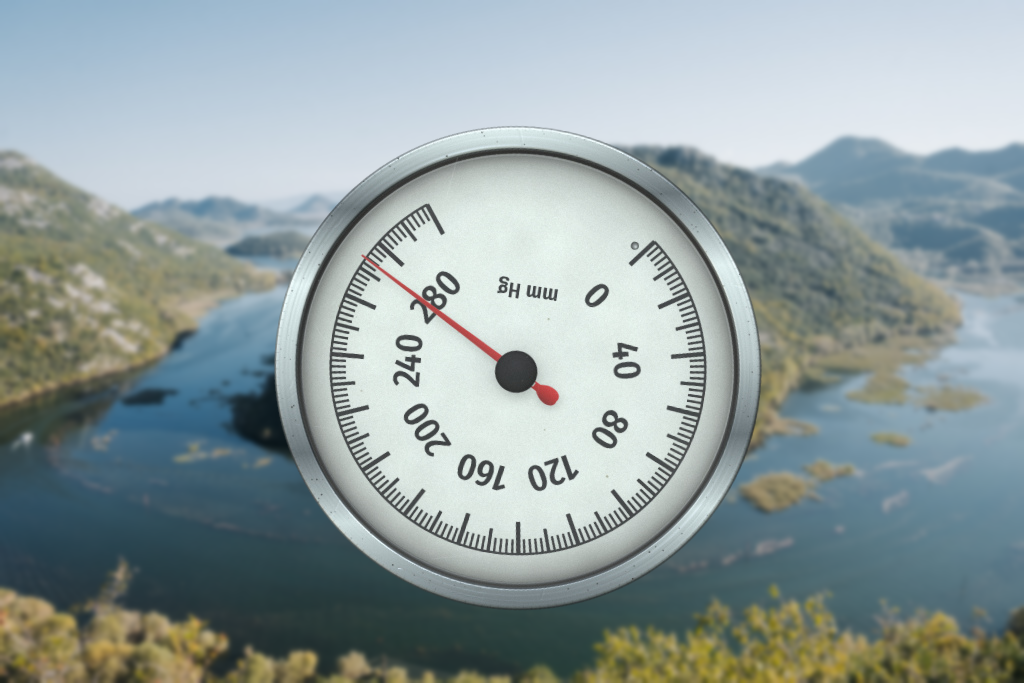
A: 274 mmHg
